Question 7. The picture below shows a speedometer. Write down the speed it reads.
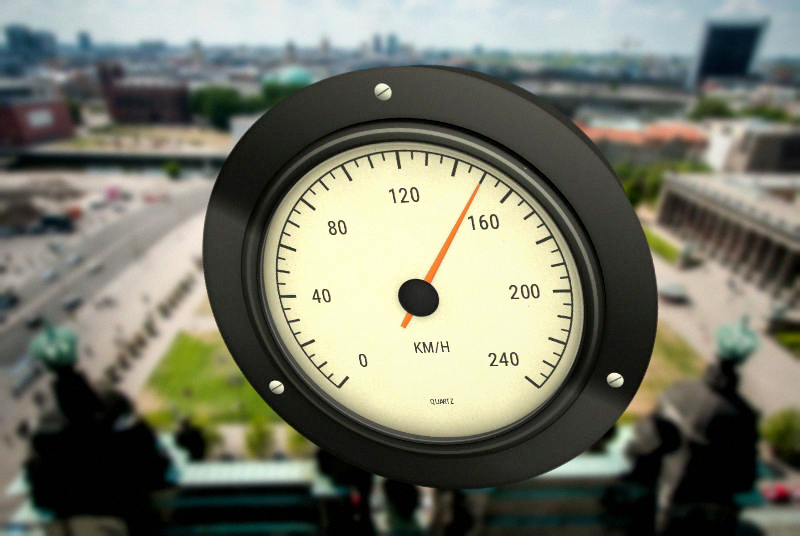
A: 150 km/h
